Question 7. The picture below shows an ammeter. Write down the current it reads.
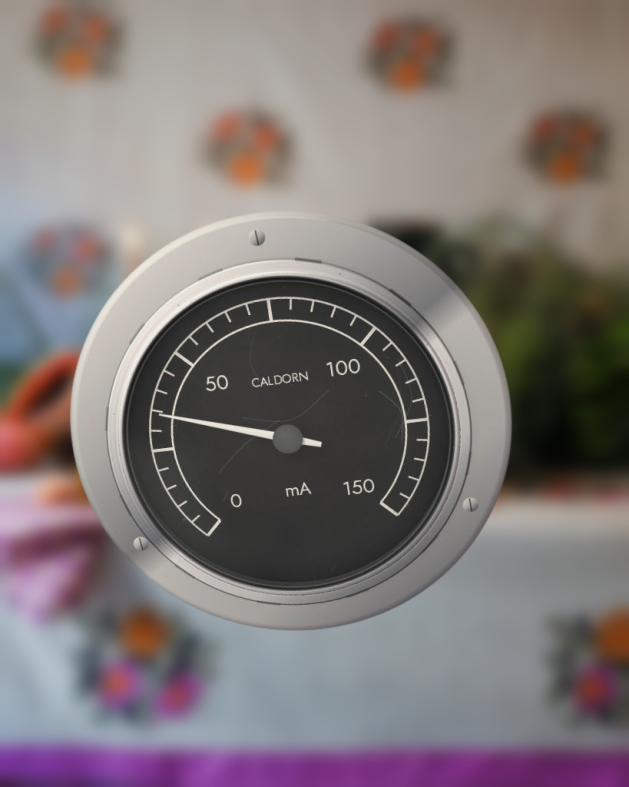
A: 35 mA
